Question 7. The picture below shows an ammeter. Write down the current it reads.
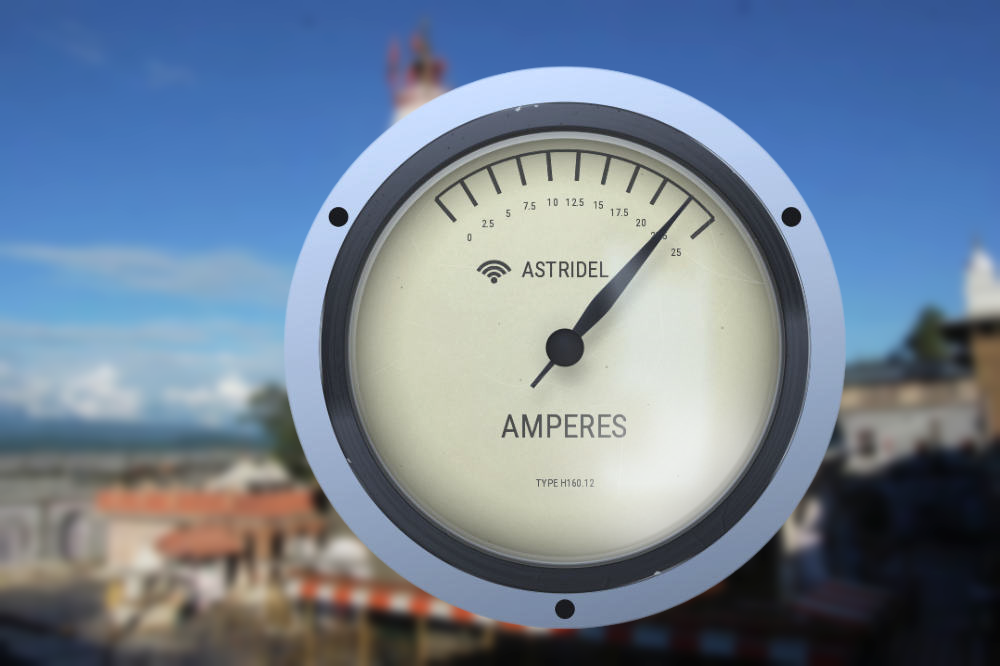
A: 22.5 A
